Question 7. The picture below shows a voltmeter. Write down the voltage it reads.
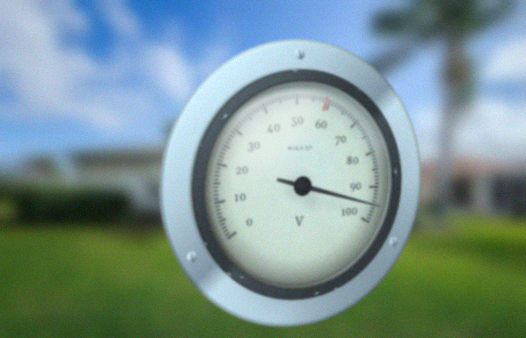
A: 95 V
